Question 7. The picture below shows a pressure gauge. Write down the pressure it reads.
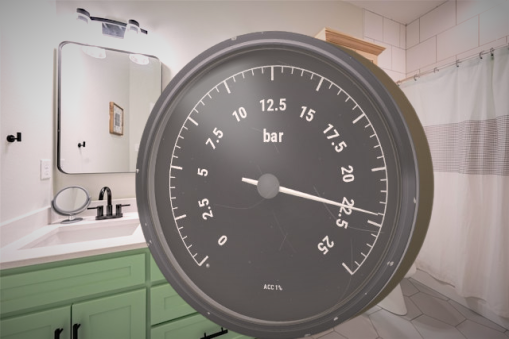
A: 22 bar
